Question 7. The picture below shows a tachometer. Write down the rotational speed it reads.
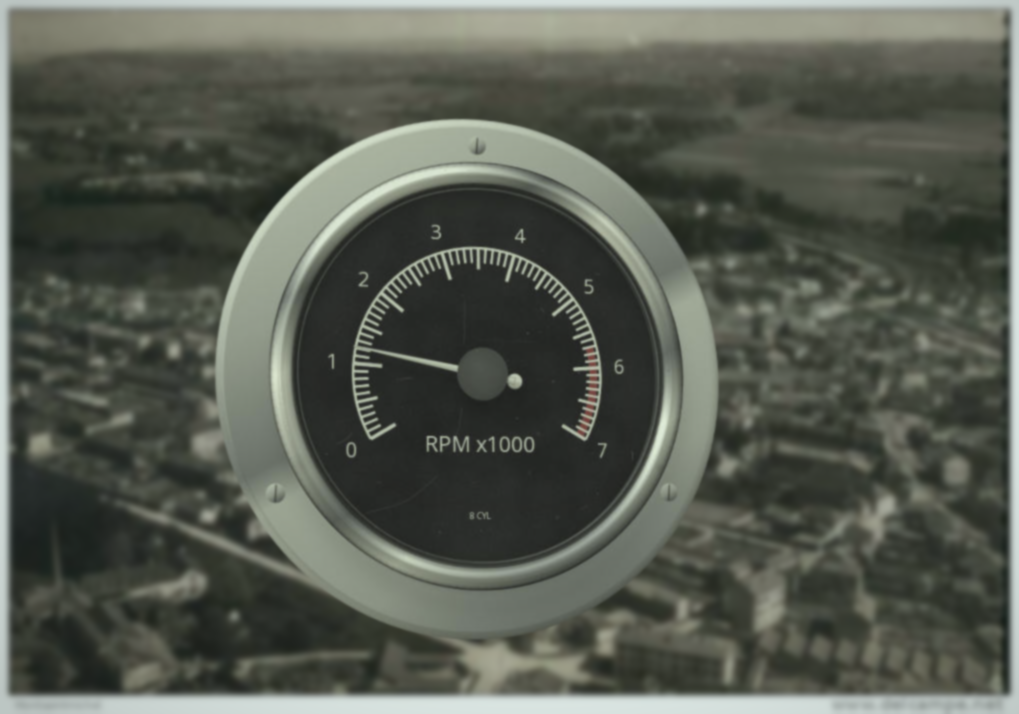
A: 1200 rpm
